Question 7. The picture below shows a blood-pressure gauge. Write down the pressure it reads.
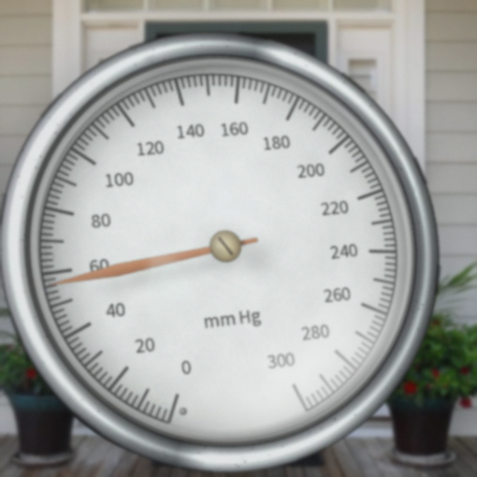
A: 56 mmHg
